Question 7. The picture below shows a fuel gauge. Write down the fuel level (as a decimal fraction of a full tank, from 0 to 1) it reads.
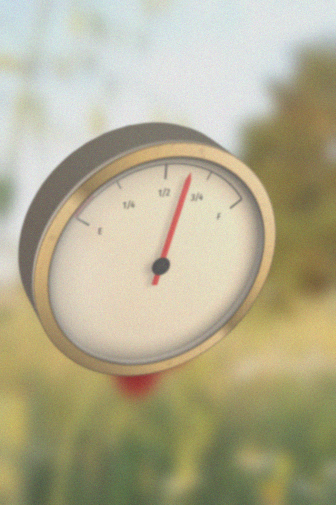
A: 0.625
